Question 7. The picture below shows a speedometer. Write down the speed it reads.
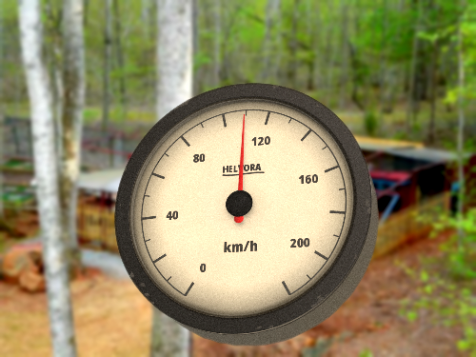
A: 110 km/h
